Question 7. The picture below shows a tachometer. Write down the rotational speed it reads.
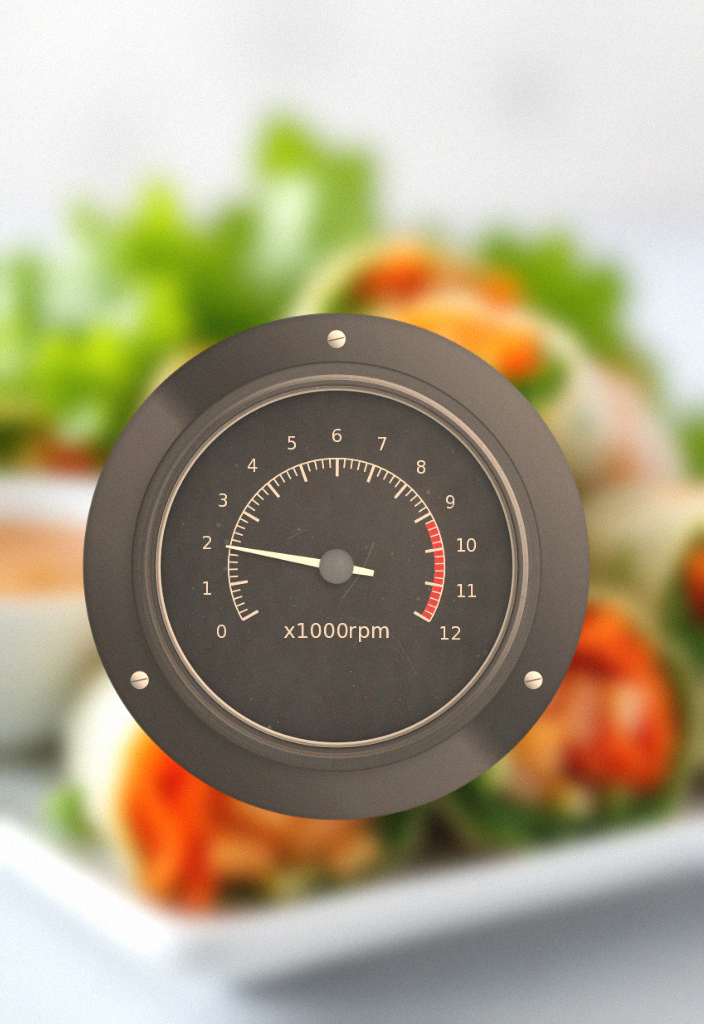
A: 2000 rpm
